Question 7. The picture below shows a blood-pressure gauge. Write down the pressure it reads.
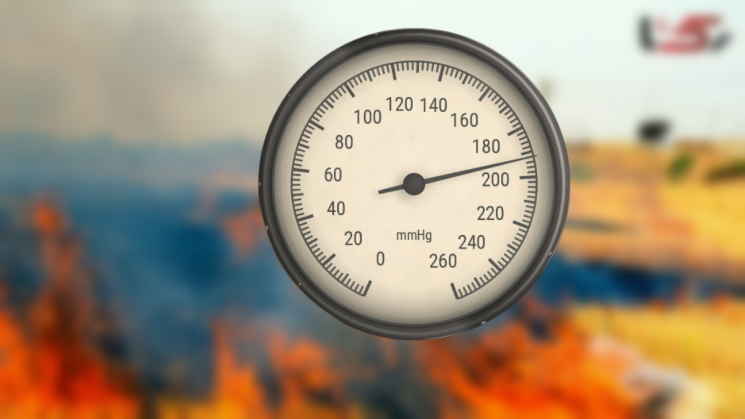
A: 192 mmHg
